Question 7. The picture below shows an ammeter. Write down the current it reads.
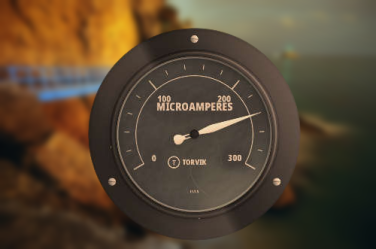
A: 240 µA
